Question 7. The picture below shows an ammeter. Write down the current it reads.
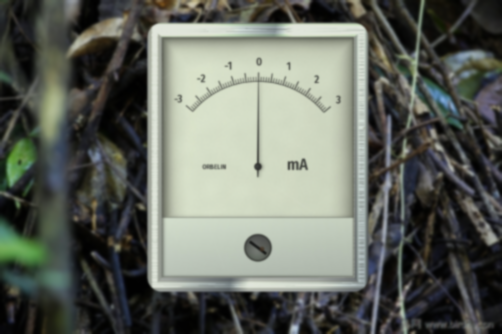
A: 0 mA
